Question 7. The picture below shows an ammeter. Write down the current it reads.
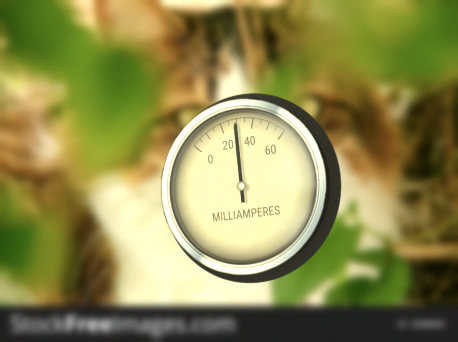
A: 30 mA
